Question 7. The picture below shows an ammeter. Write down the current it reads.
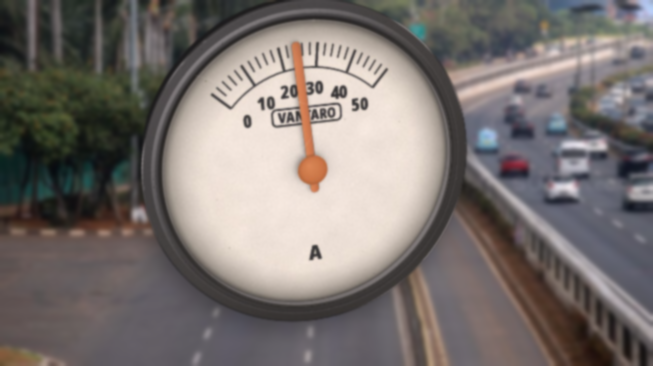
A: 24 A
